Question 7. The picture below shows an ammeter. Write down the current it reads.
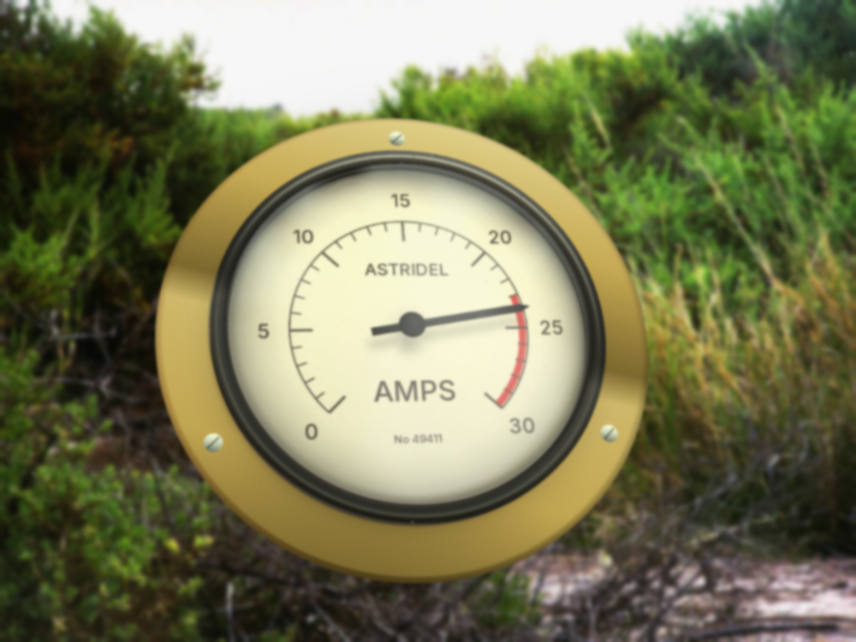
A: 24 A
